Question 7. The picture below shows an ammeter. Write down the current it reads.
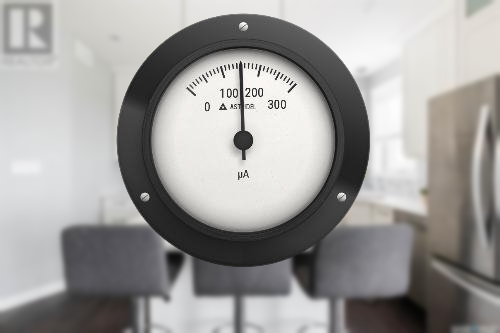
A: 150 µA
